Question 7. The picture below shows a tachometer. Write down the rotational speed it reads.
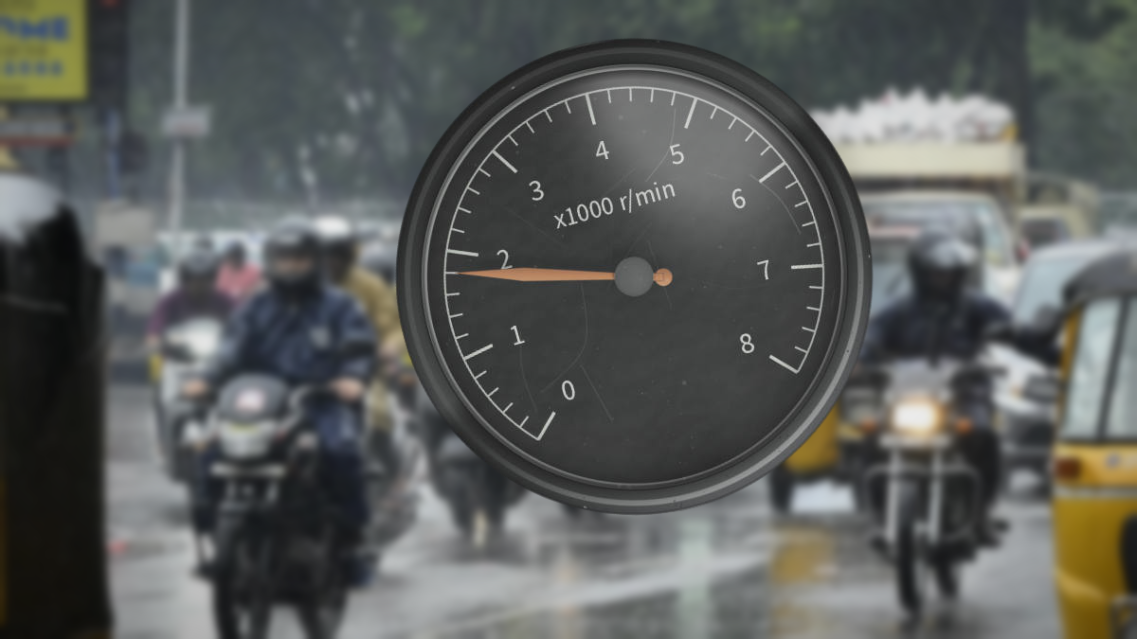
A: 1800 rpm
